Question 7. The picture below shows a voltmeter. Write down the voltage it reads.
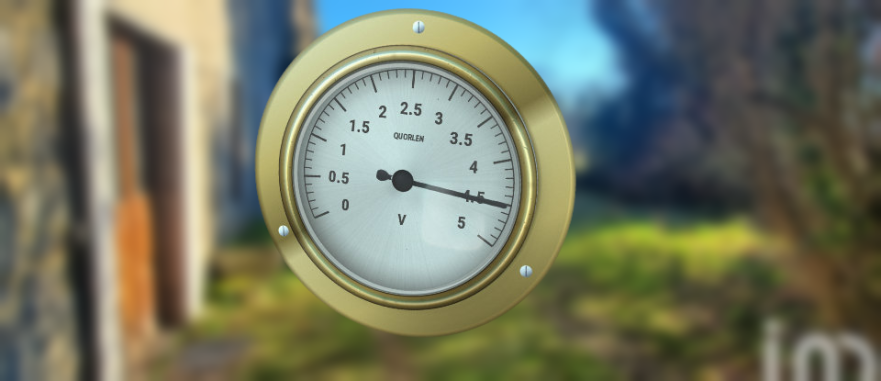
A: 4.5 V
